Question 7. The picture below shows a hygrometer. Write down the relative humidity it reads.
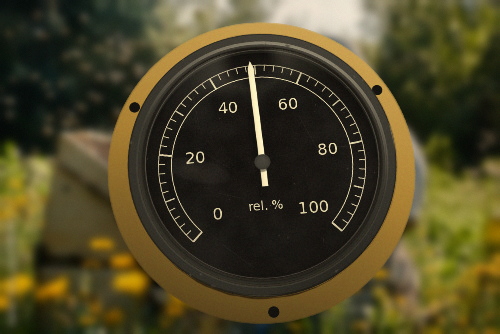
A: 49 %
